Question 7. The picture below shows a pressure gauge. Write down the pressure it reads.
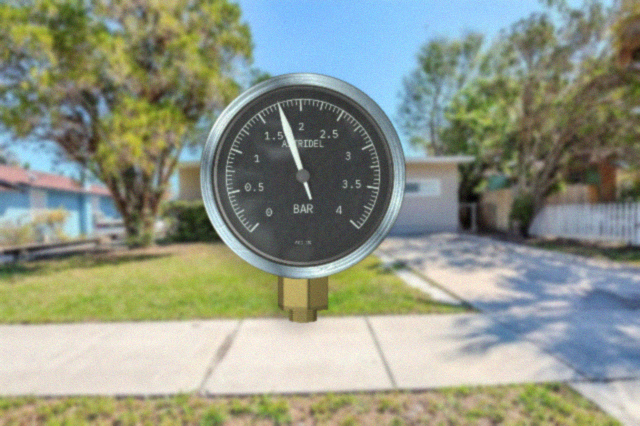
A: 1.75 bar
